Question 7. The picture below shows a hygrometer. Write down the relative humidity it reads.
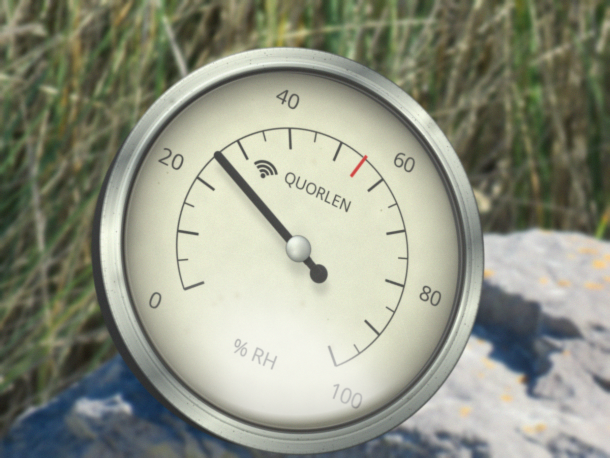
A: 25 %
